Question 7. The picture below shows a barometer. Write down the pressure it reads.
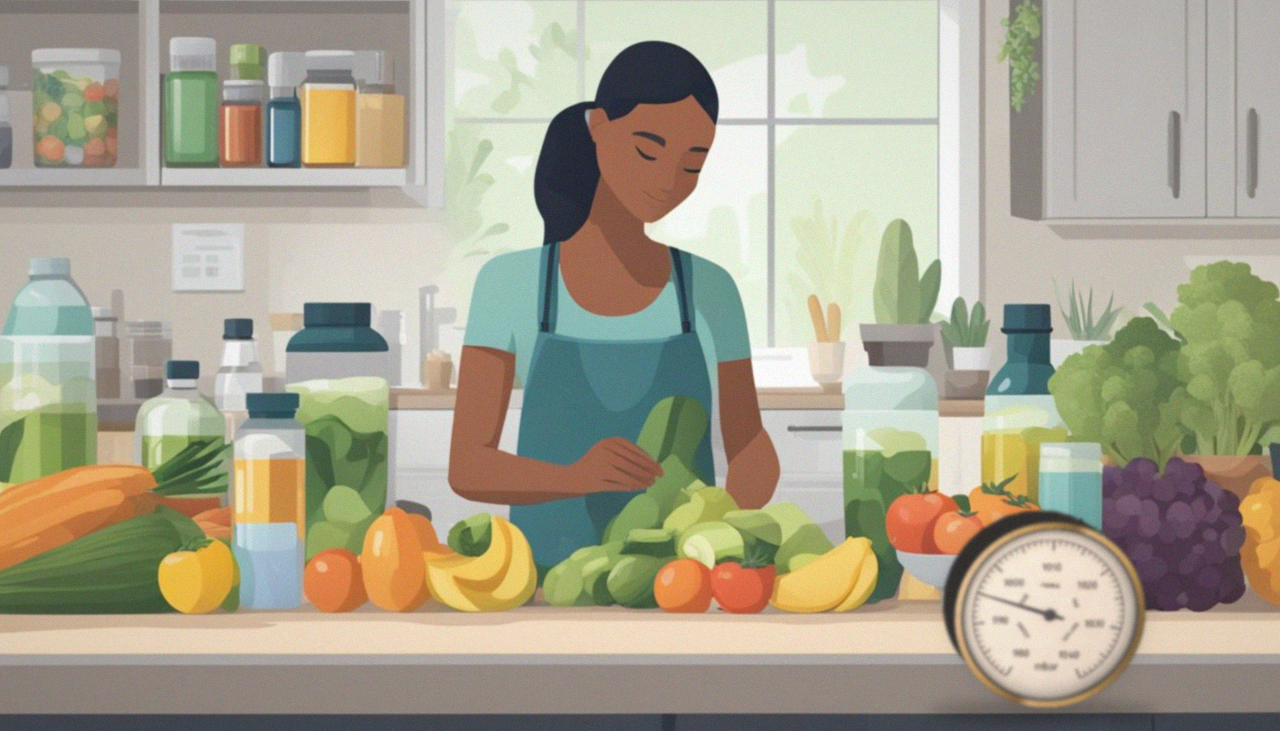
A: 995 mbar
